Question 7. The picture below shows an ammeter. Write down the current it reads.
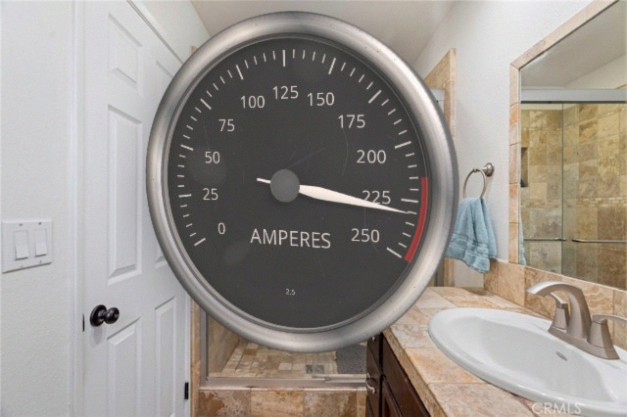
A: 230 A
